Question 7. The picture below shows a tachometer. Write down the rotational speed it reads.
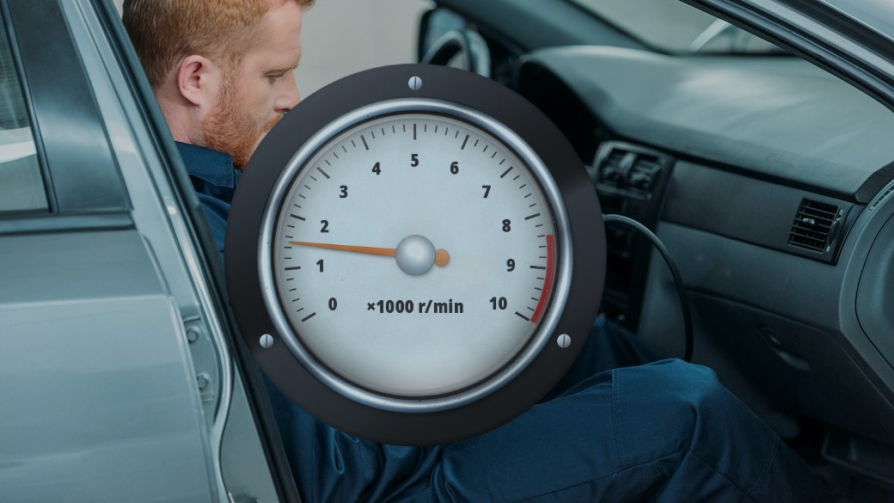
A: 1500 rpm
